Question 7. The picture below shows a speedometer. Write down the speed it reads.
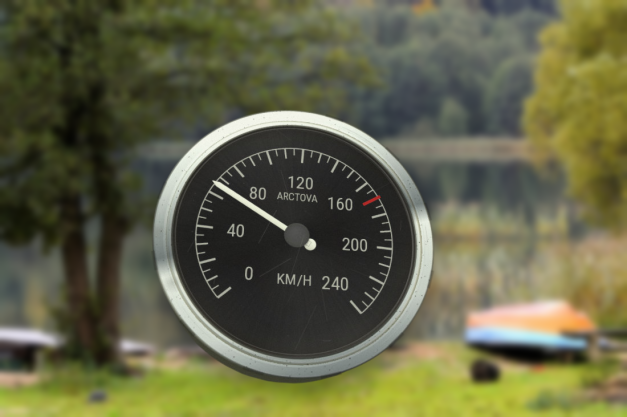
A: 65 km/h
